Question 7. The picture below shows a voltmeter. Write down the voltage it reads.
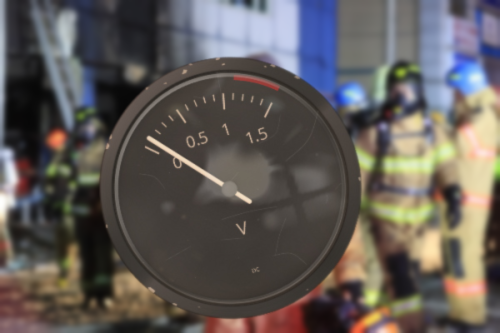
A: 0.1 V
